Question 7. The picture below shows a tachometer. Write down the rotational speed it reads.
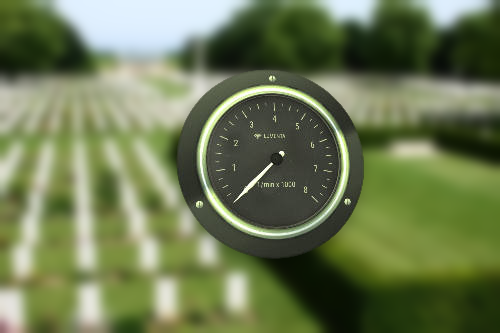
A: 0 rpm
